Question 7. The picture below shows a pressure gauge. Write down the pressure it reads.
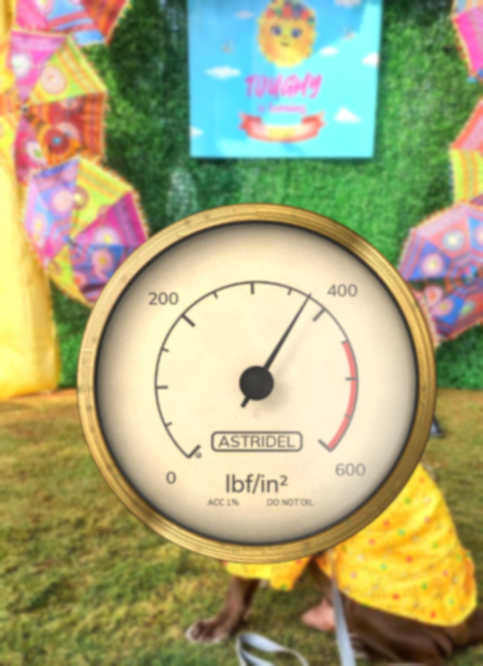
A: 375 psi
